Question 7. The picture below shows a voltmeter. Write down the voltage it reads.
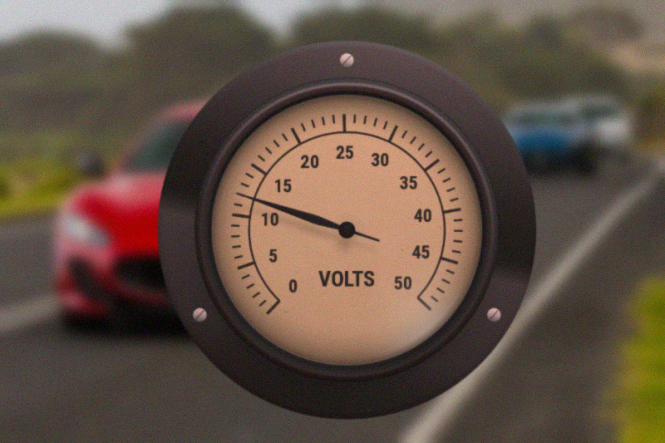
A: 12 V
